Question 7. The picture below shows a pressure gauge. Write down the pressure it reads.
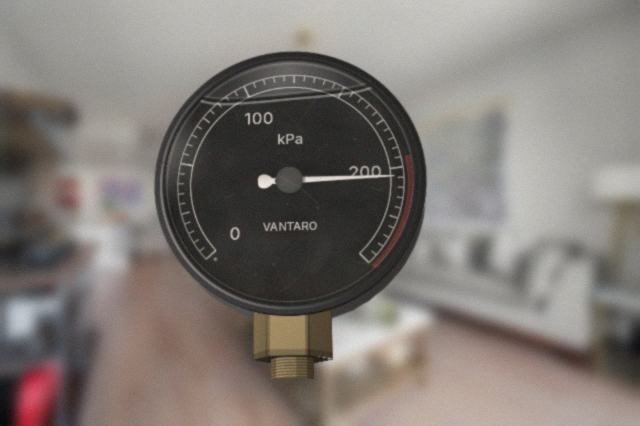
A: 205 kPa
